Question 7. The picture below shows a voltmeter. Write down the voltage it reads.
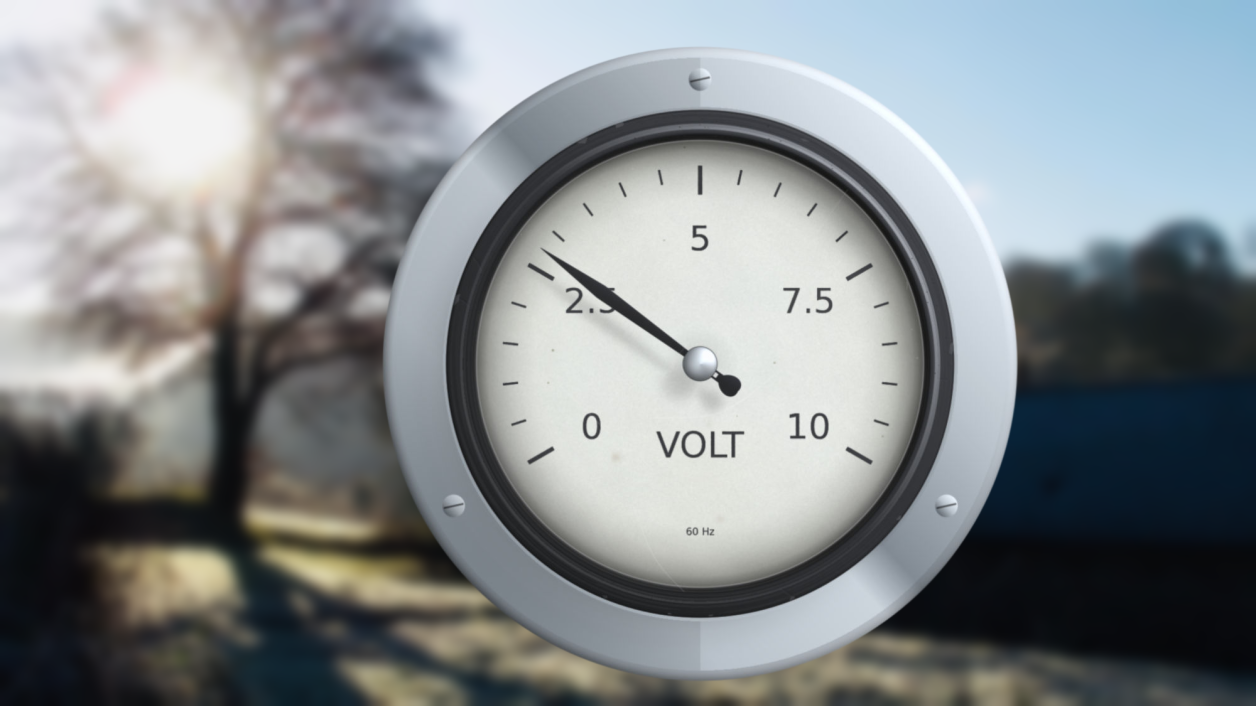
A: 2.75 V
